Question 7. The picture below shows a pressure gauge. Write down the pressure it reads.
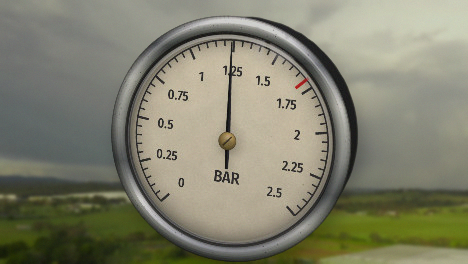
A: 1.25 bar
